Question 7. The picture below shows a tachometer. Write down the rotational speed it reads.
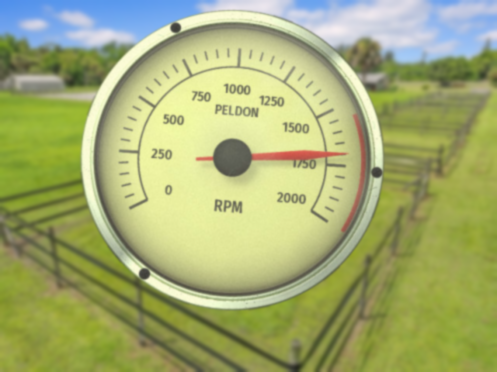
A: 1700 rpm
